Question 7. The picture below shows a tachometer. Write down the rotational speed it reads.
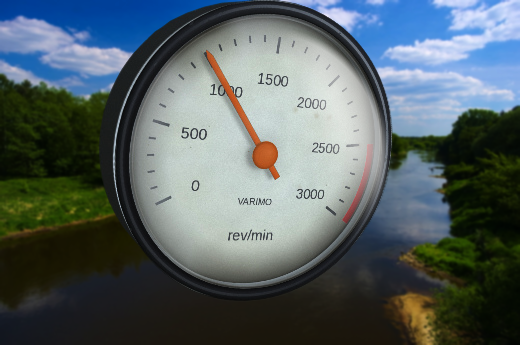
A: 1000 rpm
